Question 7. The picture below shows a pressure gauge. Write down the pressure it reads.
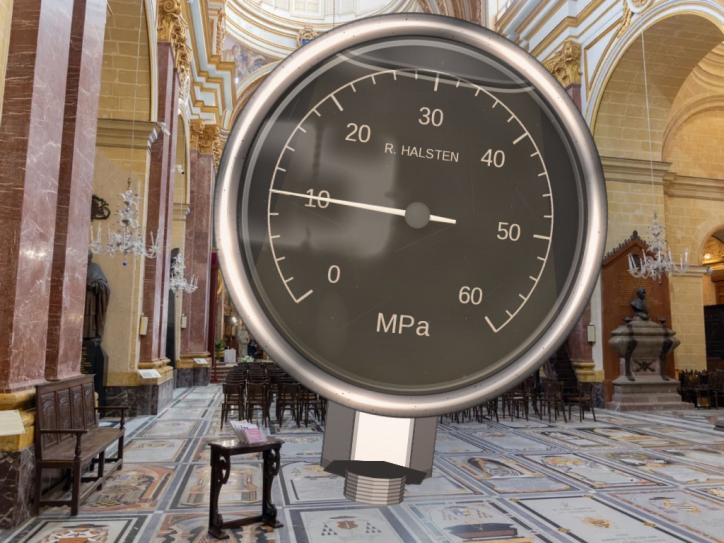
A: 10 MPa
